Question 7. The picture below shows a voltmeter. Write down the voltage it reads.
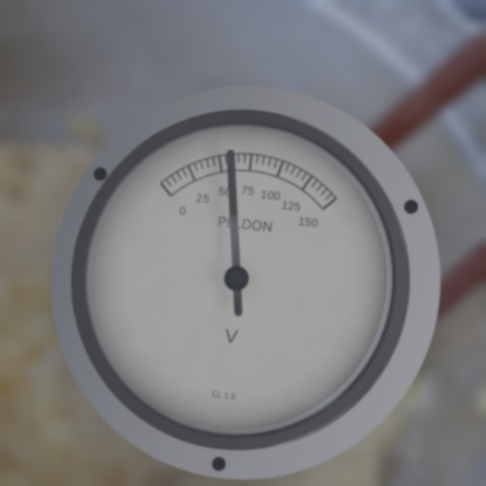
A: 60 V
